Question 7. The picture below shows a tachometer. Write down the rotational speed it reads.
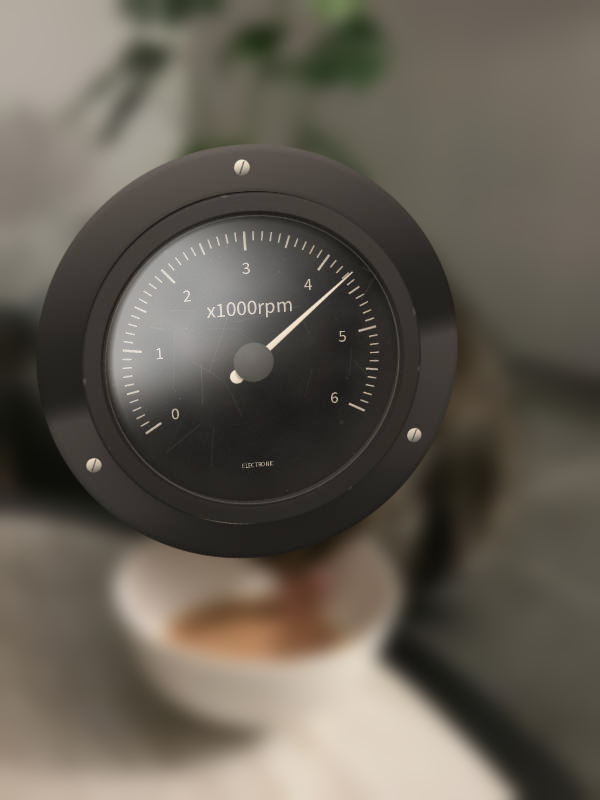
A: 4300 rpm
